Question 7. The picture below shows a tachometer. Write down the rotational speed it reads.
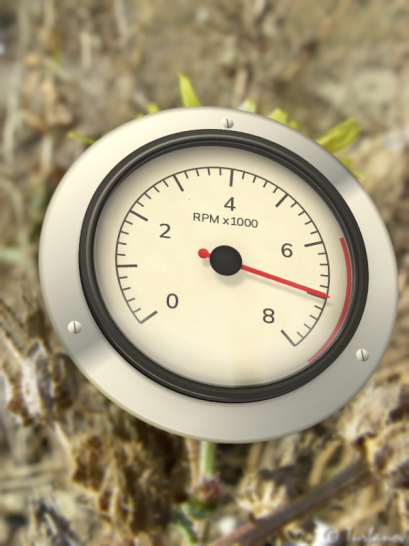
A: 7000 rpm
